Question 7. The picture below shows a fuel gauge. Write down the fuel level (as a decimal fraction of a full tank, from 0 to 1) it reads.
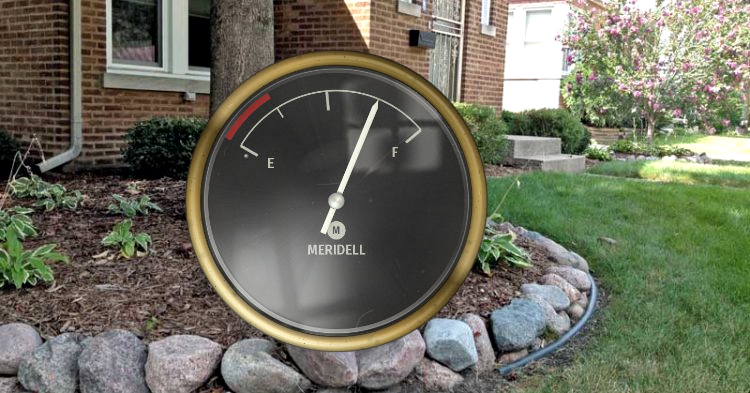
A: 0.75
